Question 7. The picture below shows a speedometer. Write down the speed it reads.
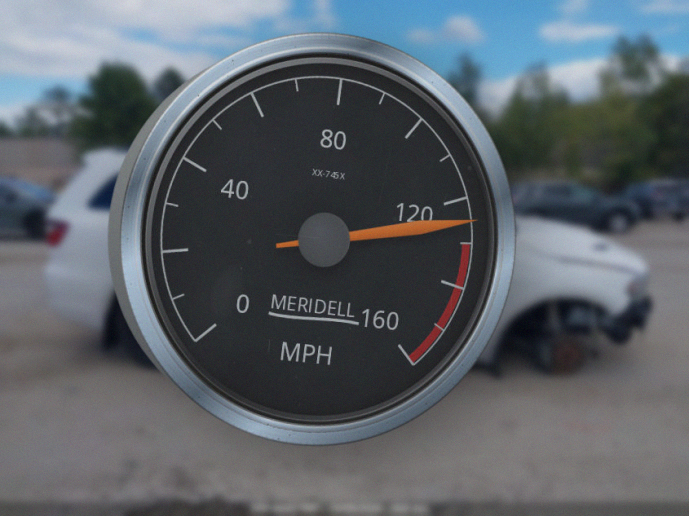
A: 125 mph
